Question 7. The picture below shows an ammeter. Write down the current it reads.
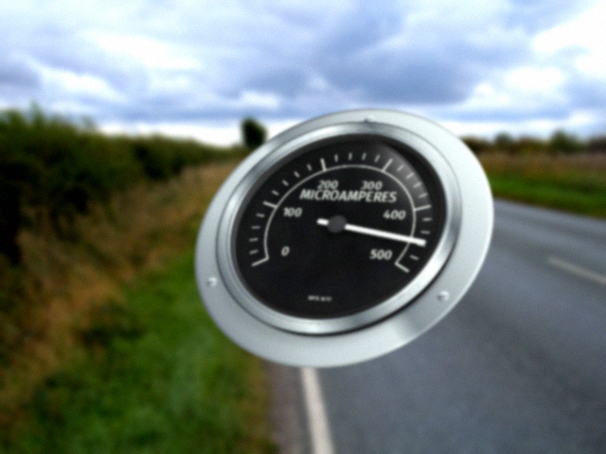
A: 460 µA
